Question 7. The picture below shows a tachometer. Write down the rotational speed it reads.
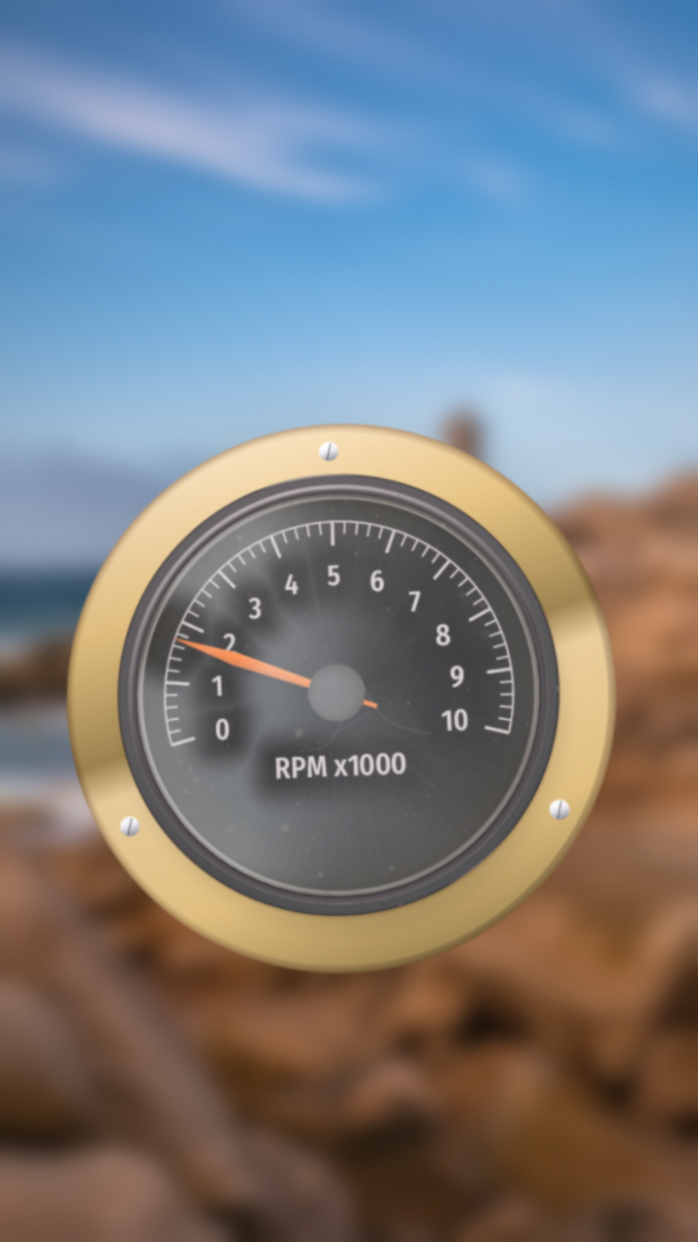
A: 1700 rpm
